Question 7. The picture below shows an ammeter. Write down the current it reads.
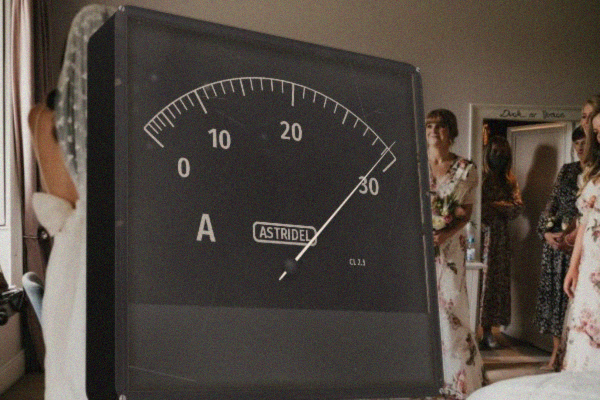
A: 29 A
